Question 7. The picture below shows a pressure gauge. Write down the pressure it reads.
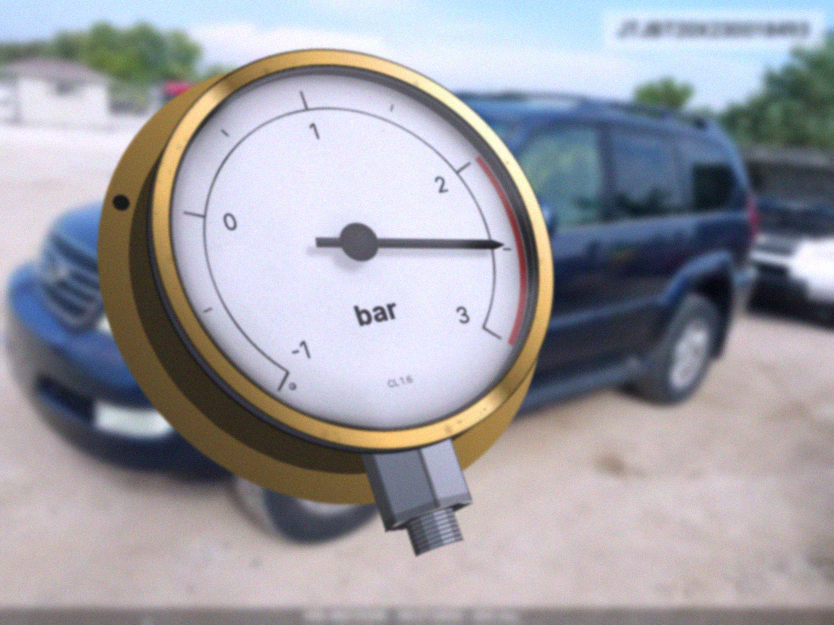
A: 2.5 bar
